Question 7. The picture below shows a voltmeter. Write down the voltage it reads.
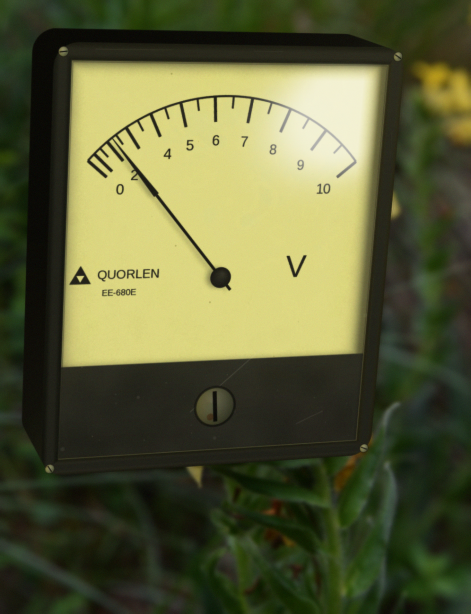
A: 2.25 V
